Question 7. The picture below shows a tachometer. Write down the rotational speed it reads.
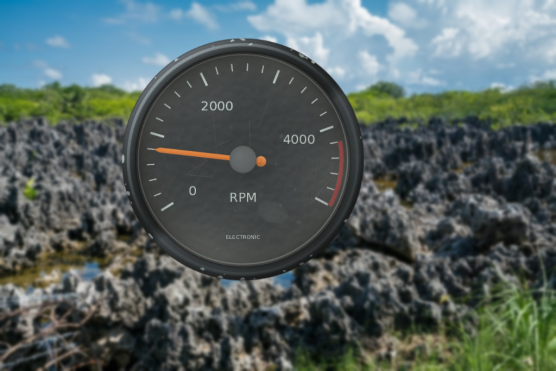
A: 800 rpm
